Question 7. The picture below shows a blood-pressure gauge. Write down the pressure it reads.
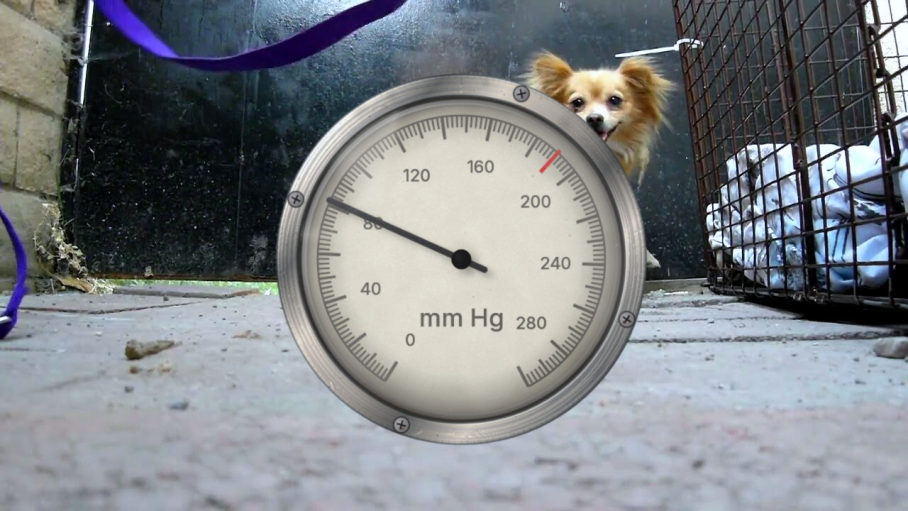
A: 82 mmHg
